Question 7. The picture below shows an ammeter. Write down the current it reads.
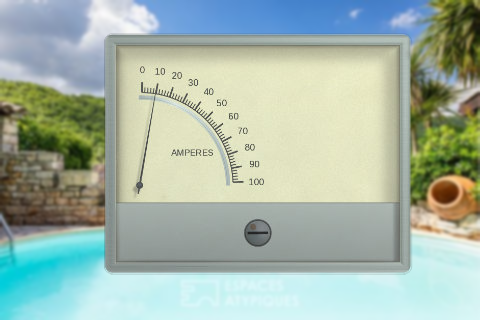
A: 10 A
